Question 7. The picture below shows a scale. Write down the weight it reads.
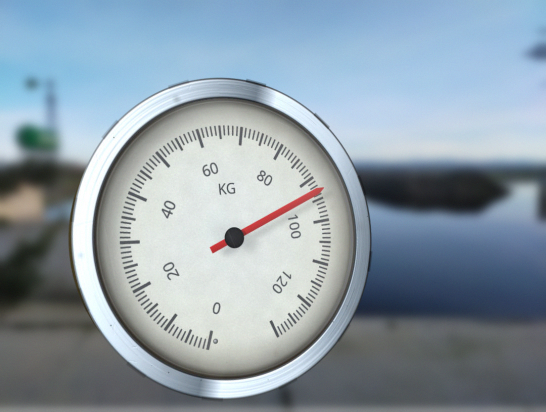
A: 93 kg
